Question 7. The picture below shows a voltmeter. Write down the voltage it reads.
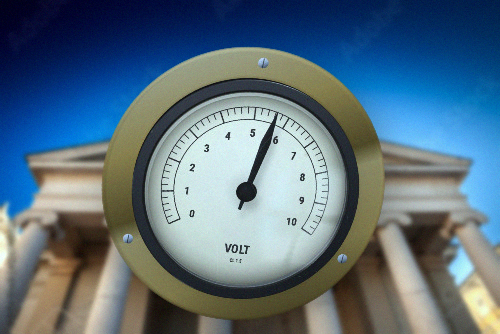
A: 5.6 V
